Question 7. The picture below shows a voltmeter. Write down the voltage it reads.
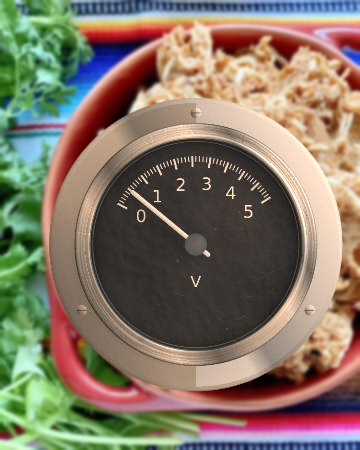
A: 0.5 V
